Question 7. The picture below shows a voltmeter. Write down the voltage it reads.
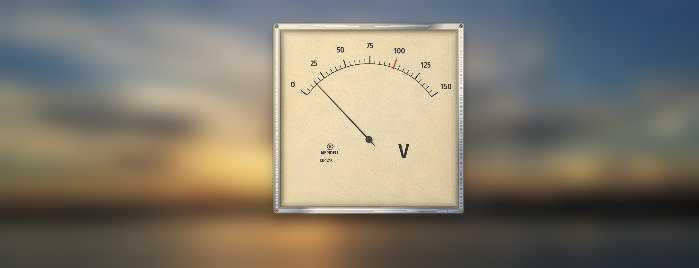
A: 15 V
